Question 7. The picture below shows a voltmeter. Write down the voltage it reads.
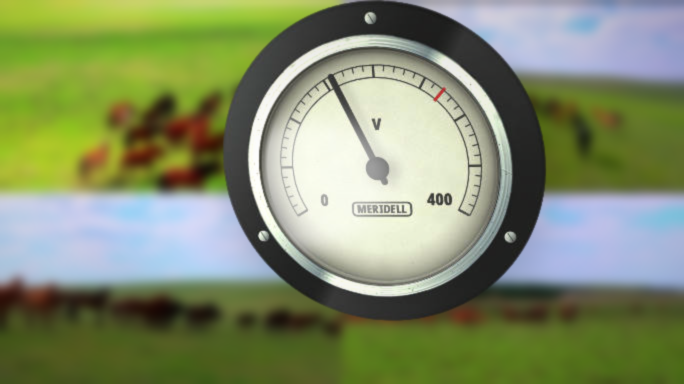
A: 160 V
